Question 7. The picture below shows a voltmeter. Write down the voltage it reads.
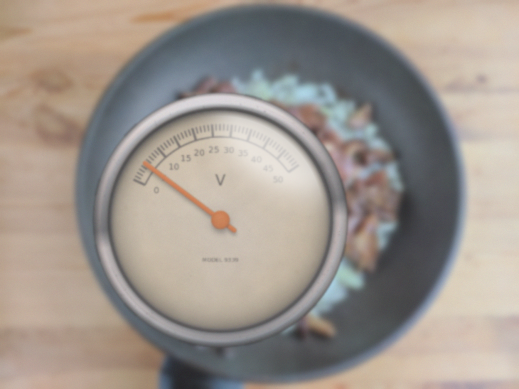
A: 5 V
